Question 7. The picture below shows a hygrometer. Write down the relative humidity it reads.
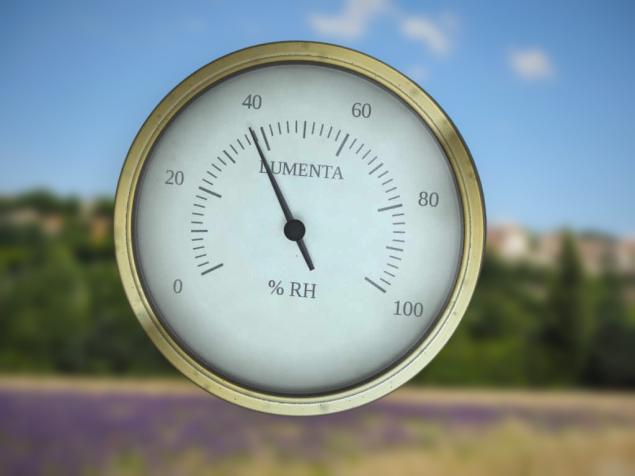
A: 38 %
